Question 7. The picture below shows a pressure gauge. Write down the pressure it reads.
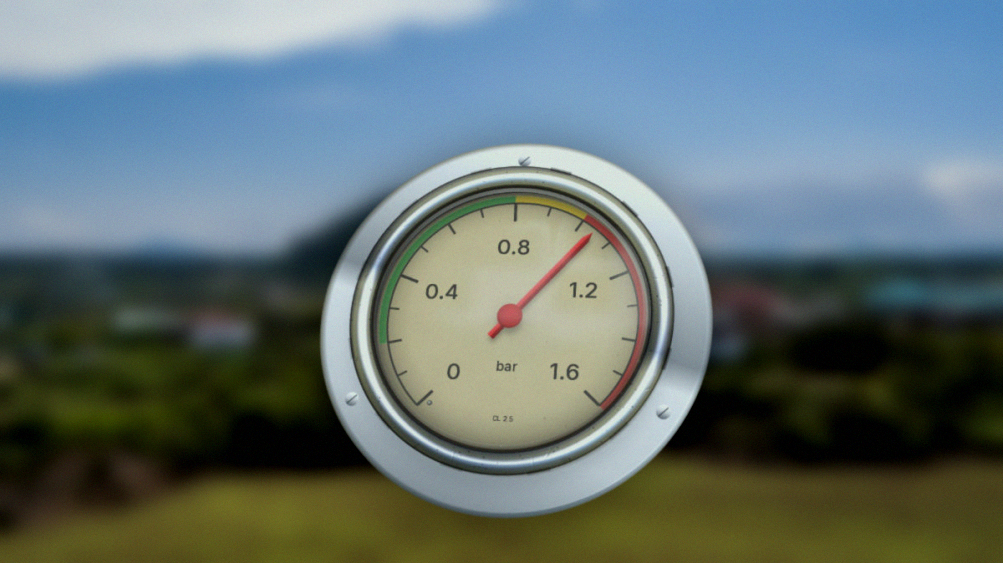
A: 1.05 bar
